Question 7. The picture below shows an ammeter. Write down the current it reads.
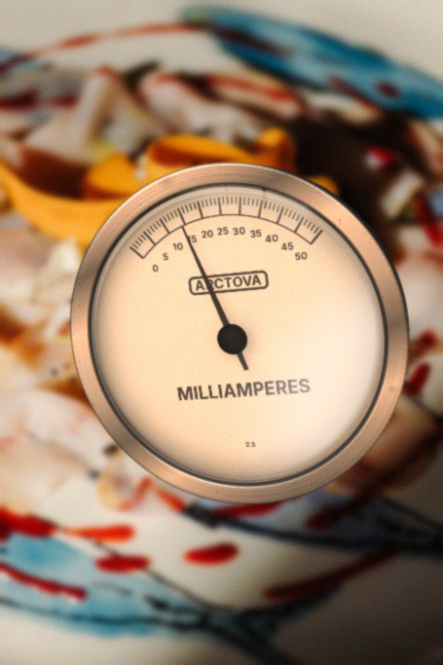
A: 15 mA
